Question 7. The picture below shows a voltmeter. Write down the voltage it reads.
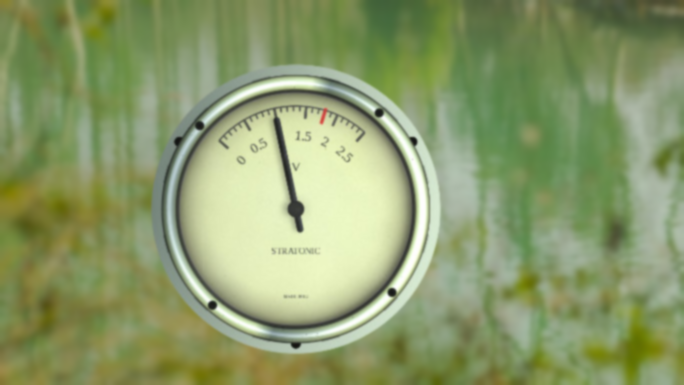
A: 1 V
